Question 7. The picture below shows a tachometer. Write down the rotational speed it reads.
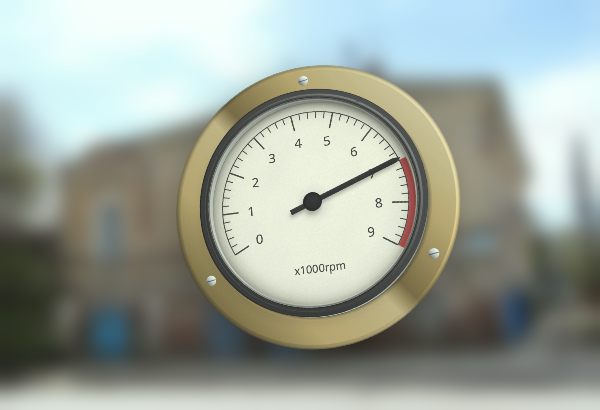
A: 7000 rpm
